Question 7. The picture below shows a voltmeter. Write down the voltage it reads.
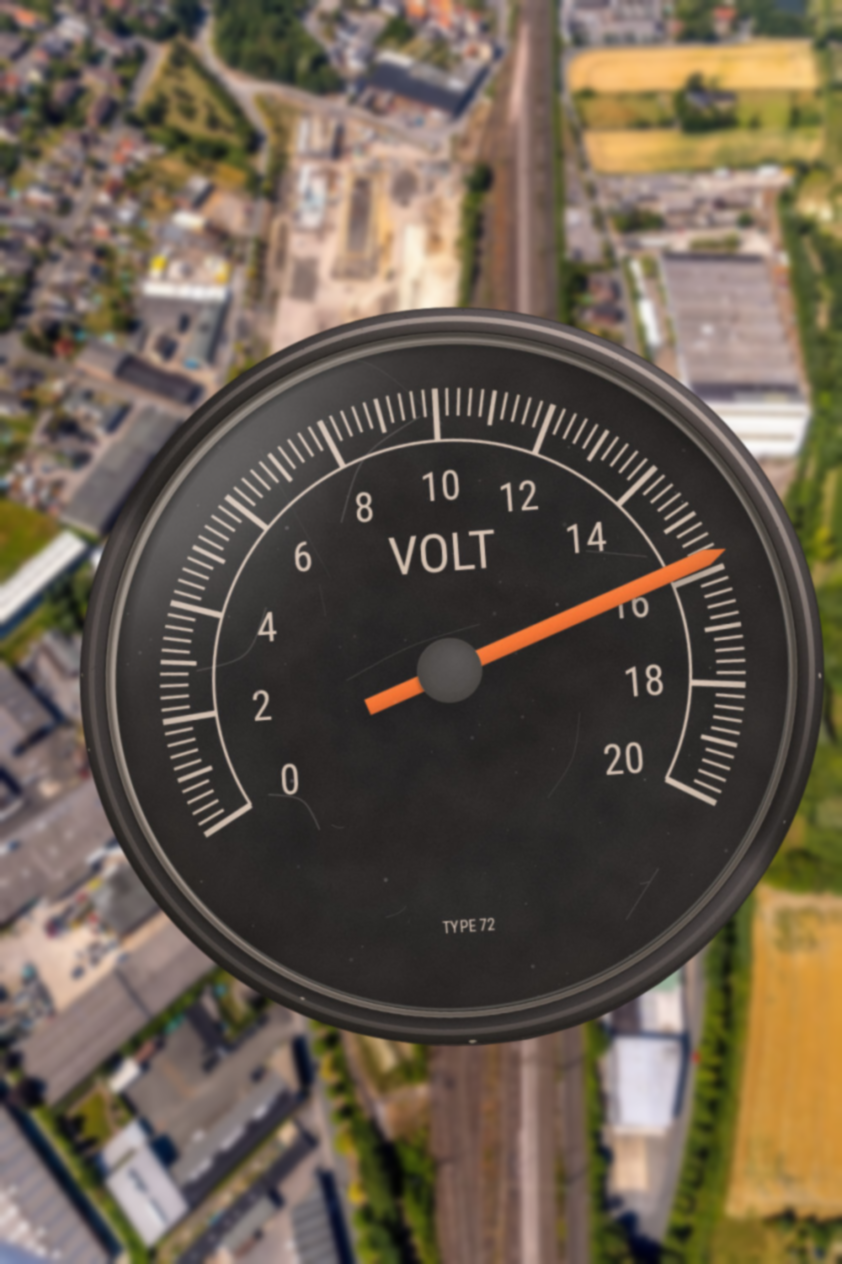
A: 15.8 V
